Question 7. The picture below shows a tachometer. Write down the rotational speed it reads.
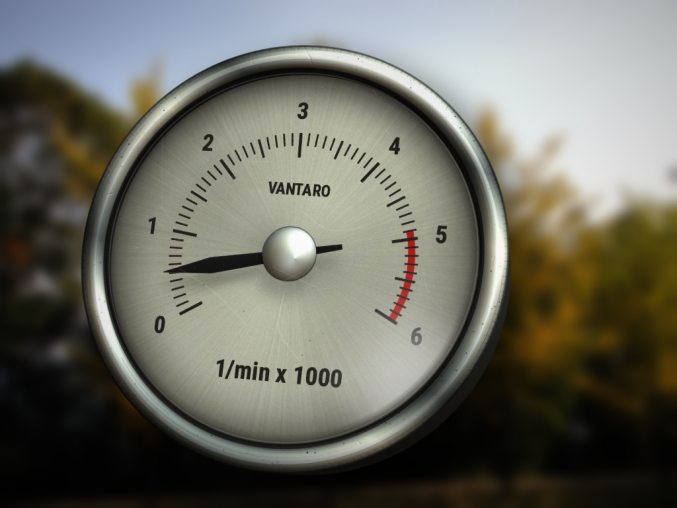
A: 500 rpm
